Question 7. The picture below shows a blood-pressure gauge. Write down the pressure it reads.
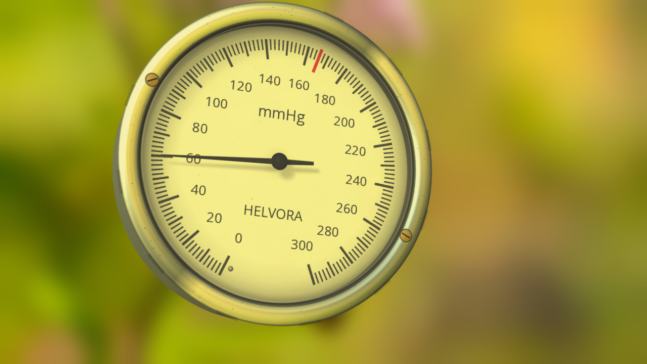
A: 60 mmHg
